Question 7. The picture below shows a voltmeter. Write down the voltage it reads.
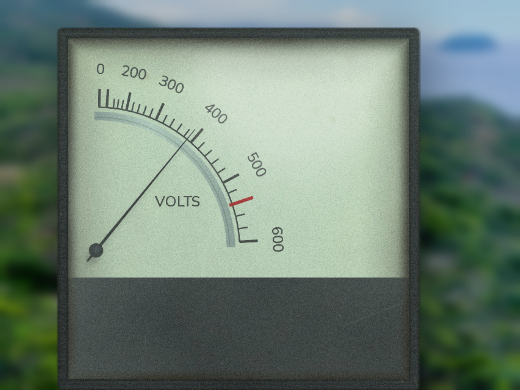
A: 390 V
